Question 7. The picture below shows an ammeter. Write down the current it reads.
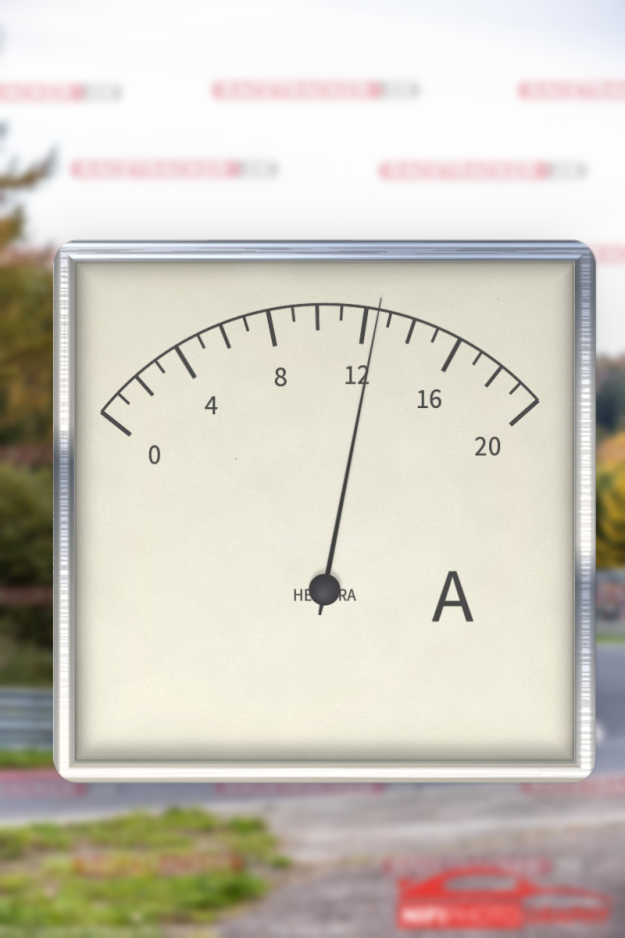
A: 12.5 A
